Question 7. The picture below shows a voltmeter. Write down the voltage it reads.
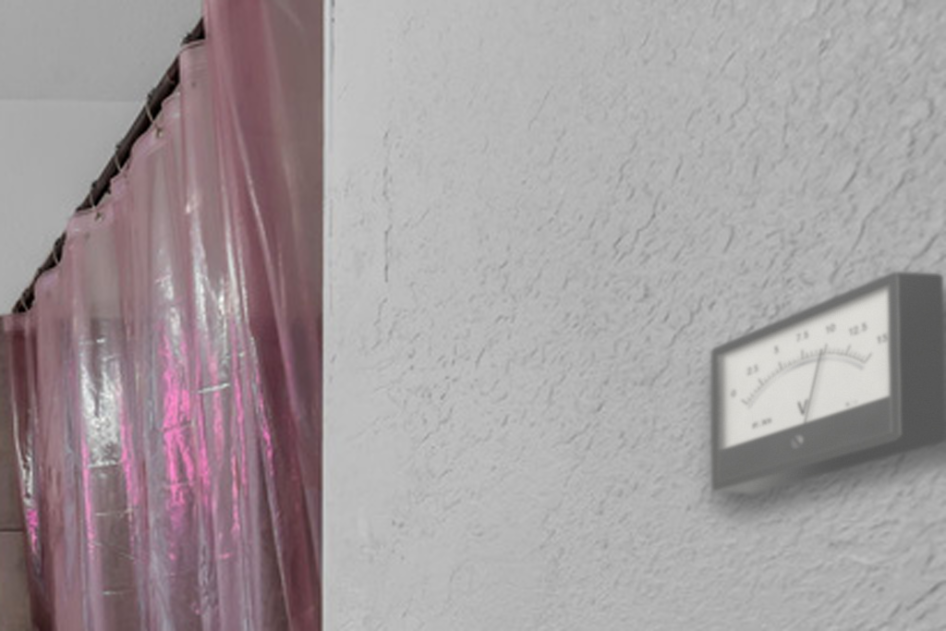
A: 10 V
